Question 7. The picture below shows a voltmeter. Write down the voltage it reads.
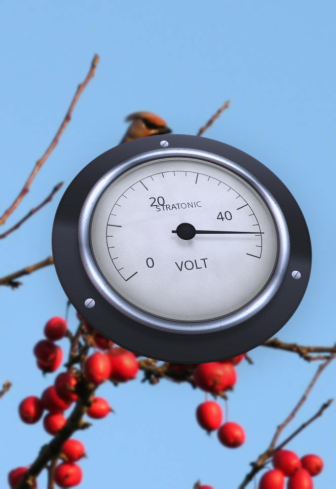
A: 46 V
